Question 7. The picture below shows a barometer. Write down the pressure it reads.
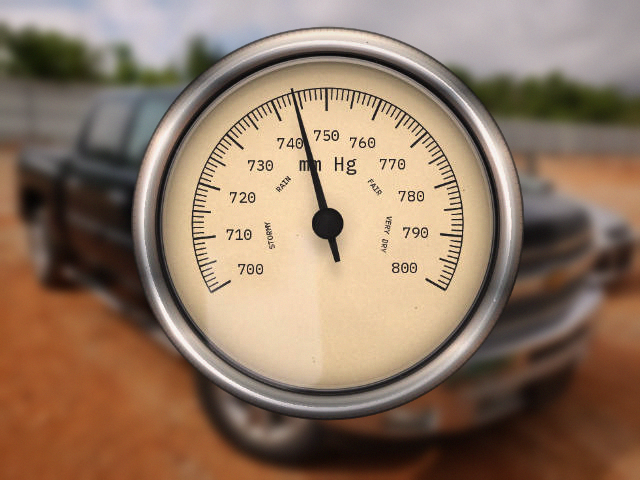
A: 744 mmHg
